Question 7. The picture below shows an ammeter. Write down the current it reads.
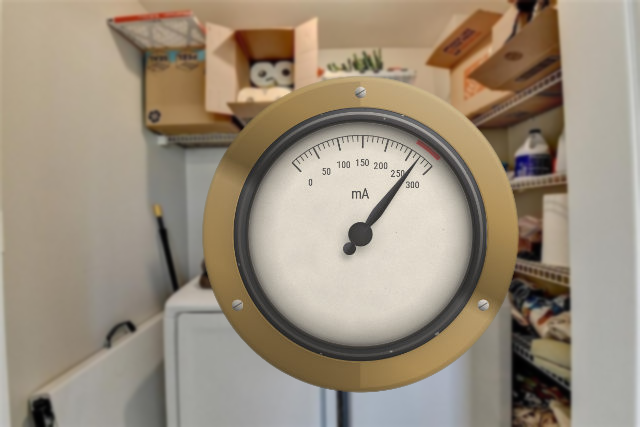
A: 270 mA
